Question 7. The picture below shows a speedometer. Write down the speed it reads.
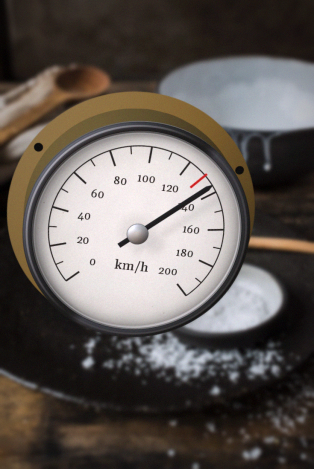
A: 135 km/h
